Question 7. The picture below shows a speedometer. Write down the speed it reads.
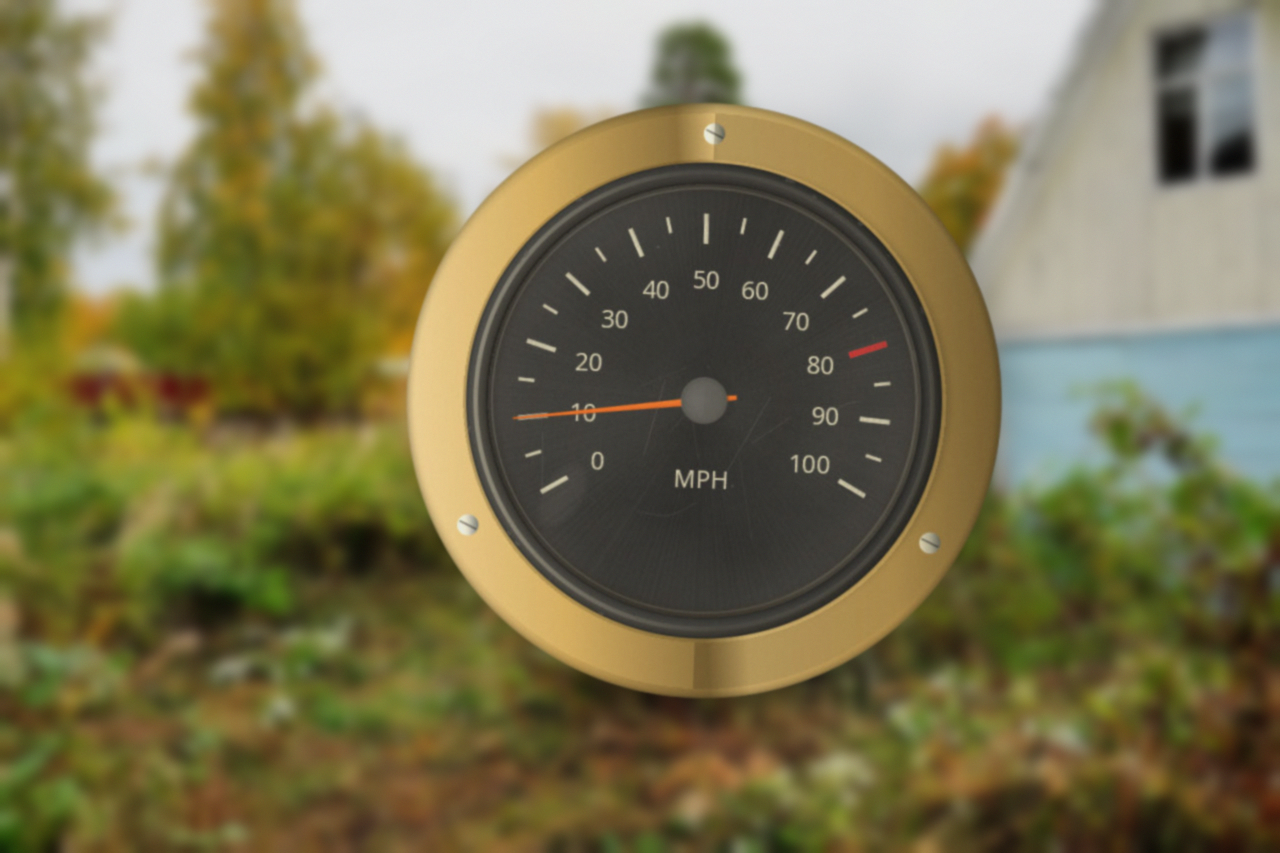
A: 10 mph
